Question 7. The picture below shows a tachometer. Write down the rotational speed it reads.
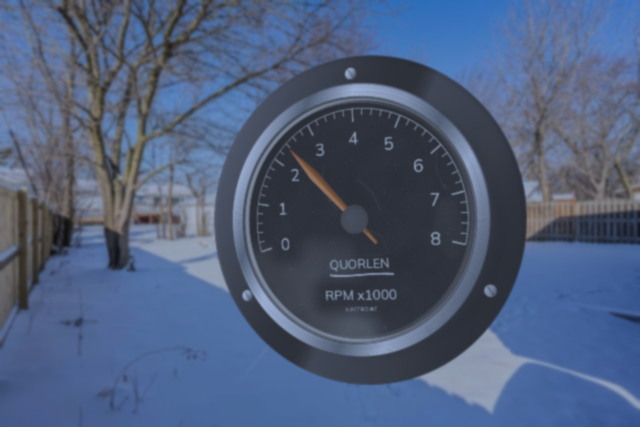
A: 2400 rpm
